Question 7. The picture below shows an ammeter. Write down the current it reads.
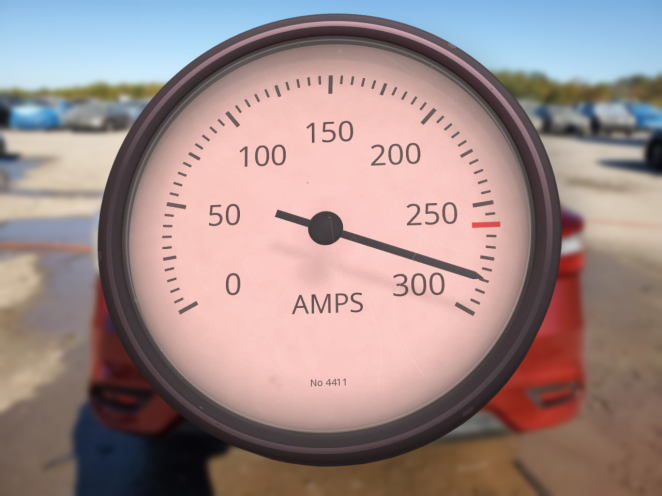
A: 285 A
